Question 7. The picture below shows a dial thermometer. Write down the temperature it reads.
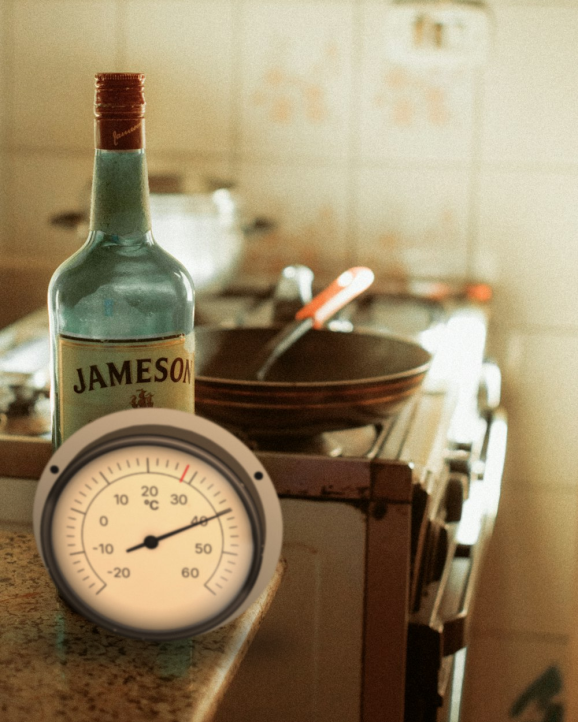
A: 40 °C
